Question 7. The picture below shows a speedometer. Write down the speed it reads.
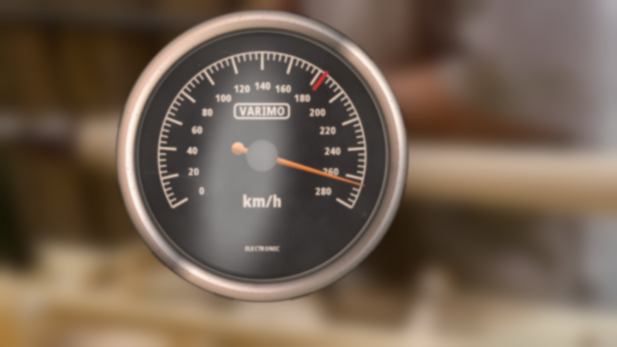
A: 264 km/h
